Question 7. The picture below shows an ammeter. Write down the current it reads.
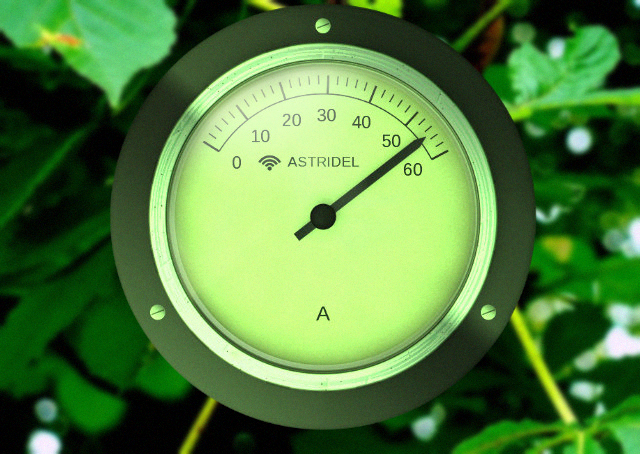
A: 55 A
